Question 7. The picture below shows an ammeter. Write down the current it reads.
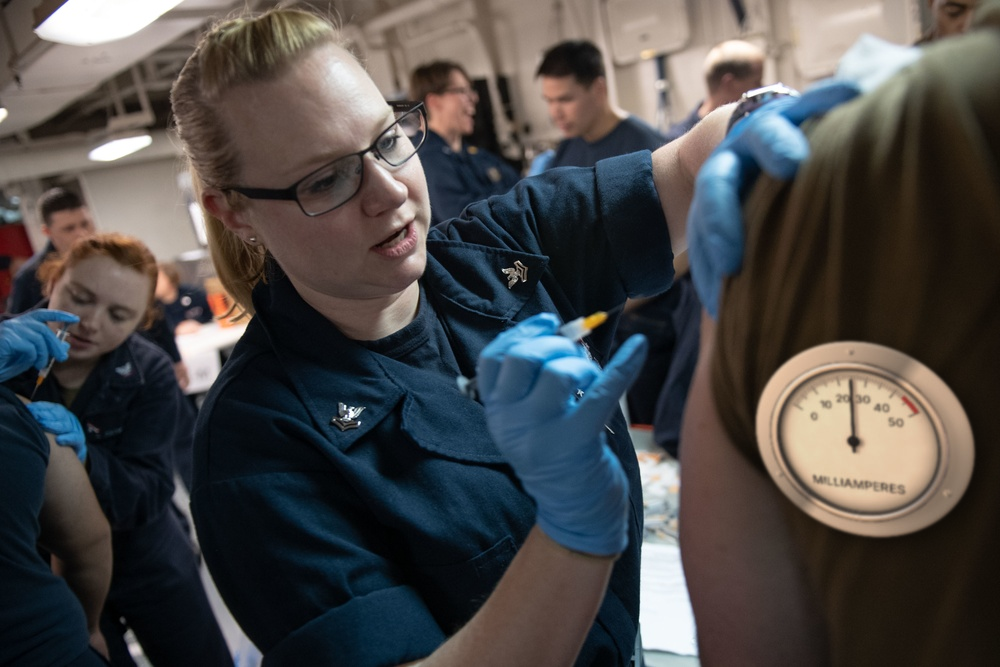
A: 25 mA
